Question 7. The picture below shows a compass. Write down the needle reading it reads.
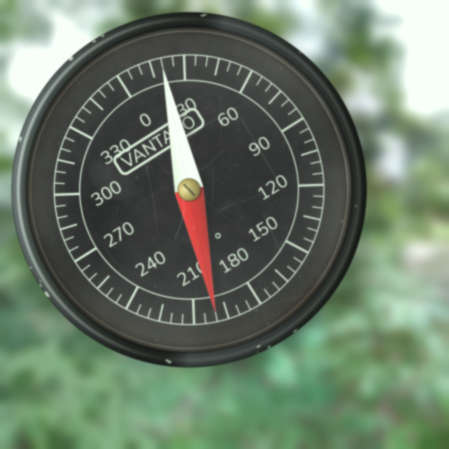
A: 200 °
